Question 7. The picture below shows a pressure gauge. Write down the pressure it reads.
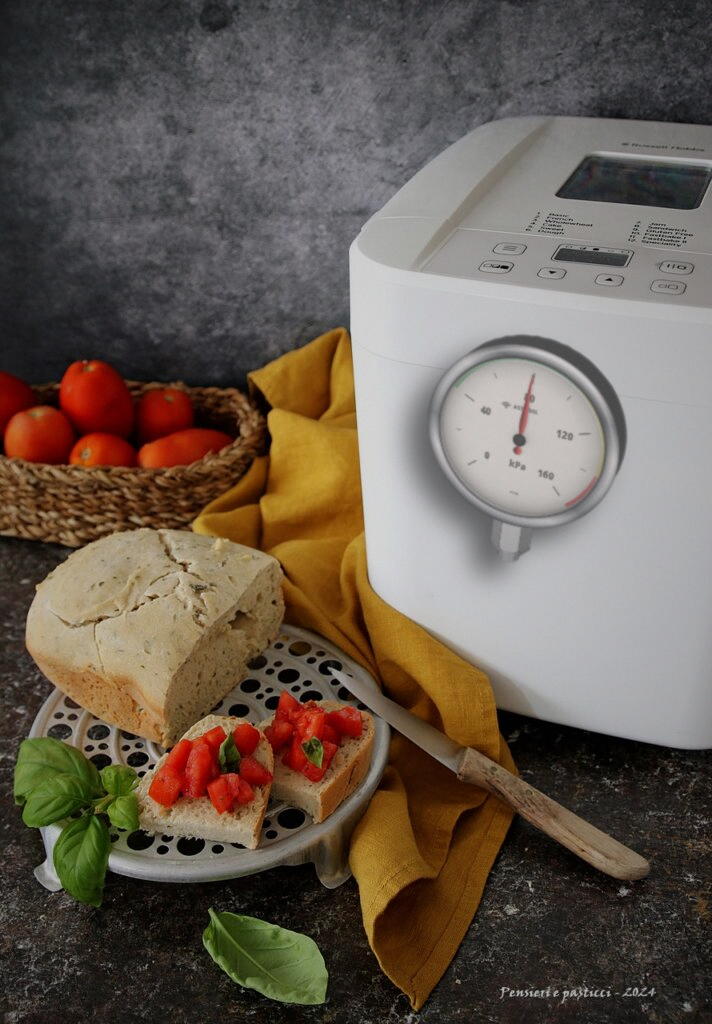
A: 80 kPa
